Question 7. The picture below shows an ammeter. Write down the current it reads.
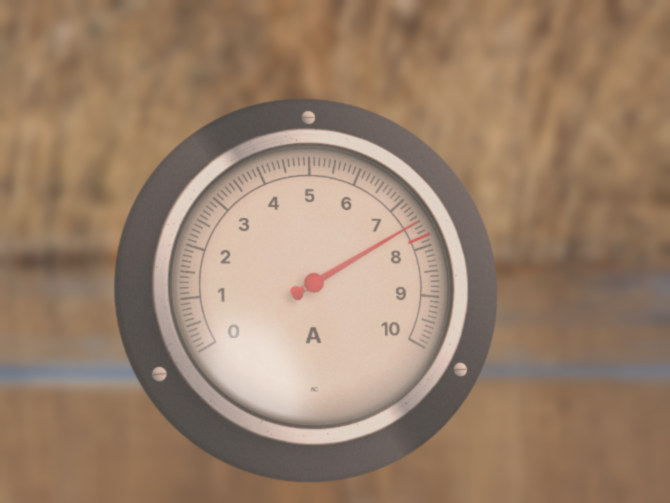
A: 7.5 A
